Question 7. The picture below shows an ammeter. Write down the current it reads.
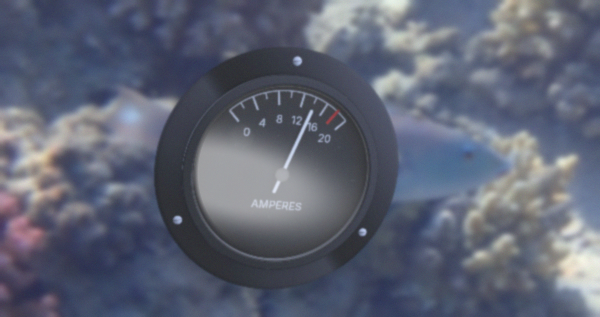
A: 14 A
